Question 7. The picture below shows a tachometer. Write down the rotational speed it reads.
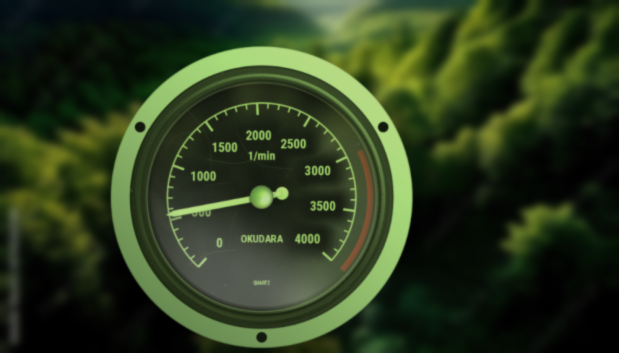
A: 550 rpm
